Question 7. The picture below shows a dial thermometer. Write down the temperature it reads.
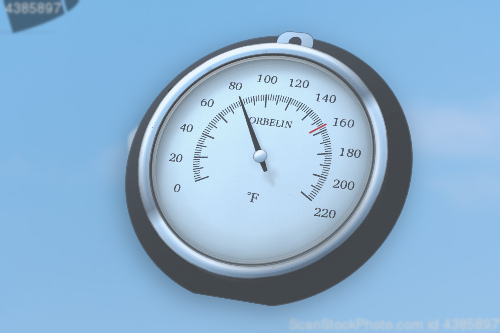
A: 80 °F
